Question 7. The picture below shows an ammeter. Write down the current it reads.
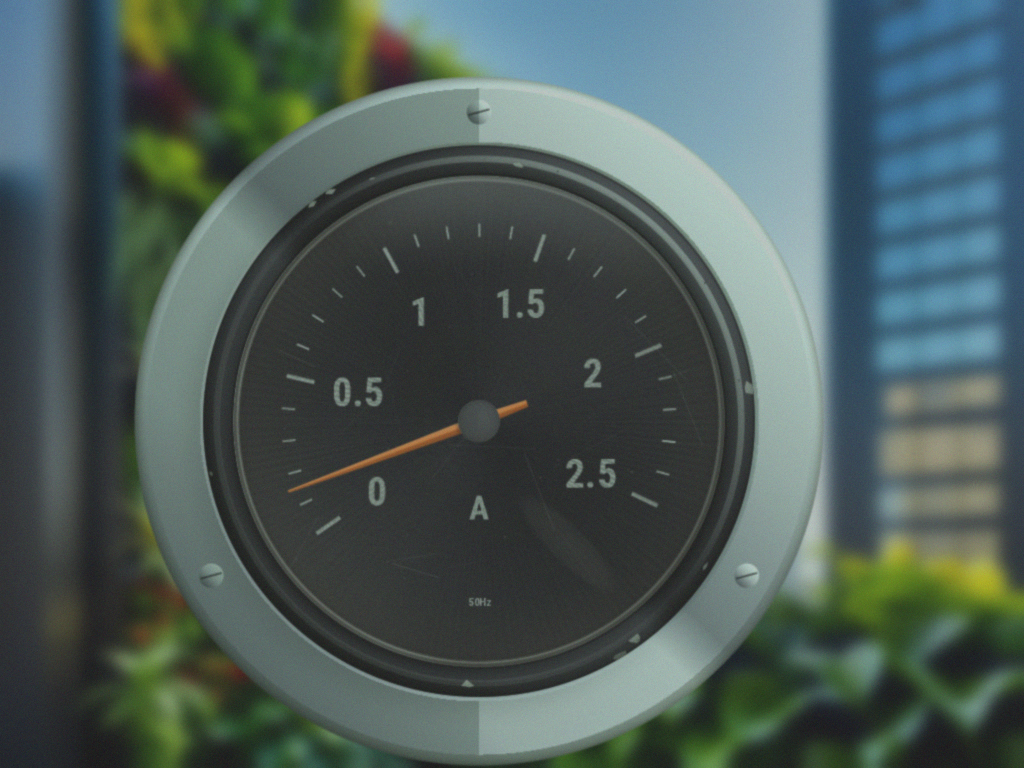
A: 0.15 A
